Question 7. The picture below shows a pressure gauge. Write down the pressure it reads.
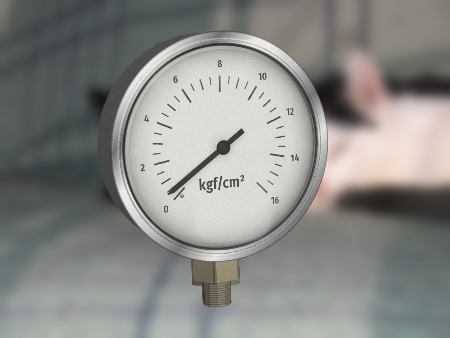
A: 0.5 kg/cm²
